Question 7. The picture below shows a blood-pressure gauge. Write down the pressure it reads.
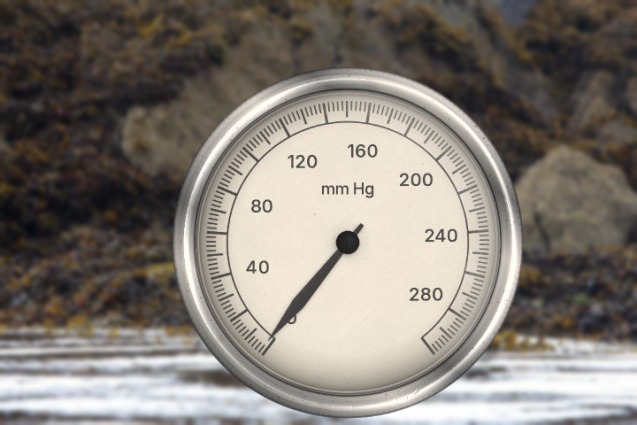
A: 2 mmHg
